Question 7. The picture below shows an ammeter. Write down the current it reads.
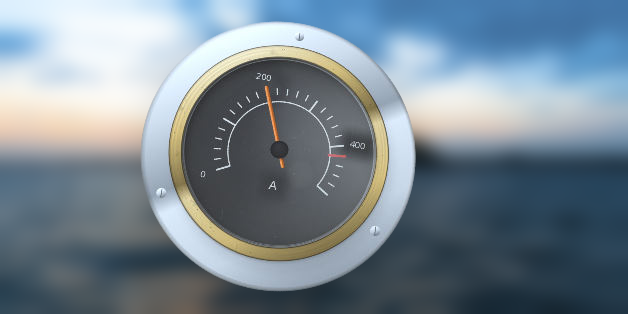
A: 200 A
